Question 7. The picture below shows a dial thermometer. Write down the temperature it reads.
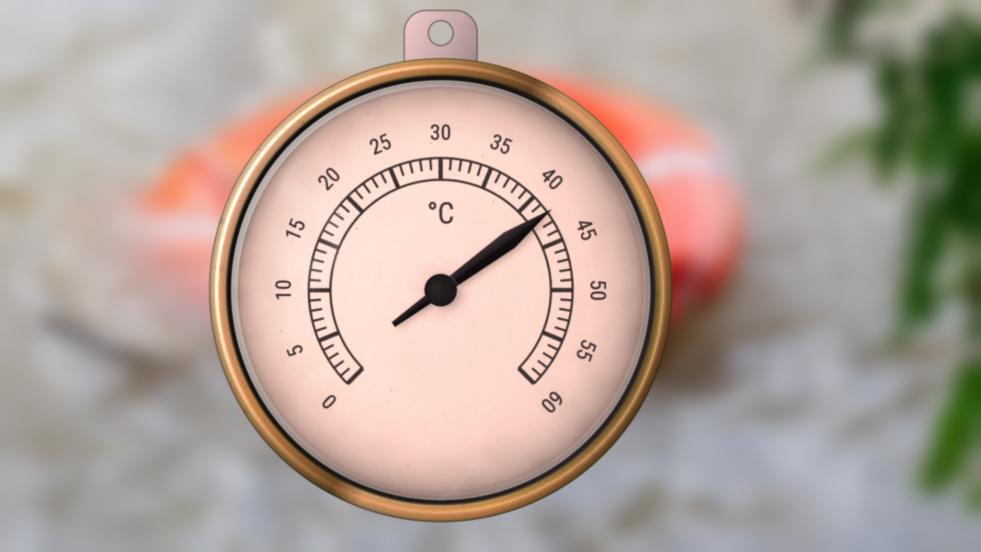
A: 42 °C
